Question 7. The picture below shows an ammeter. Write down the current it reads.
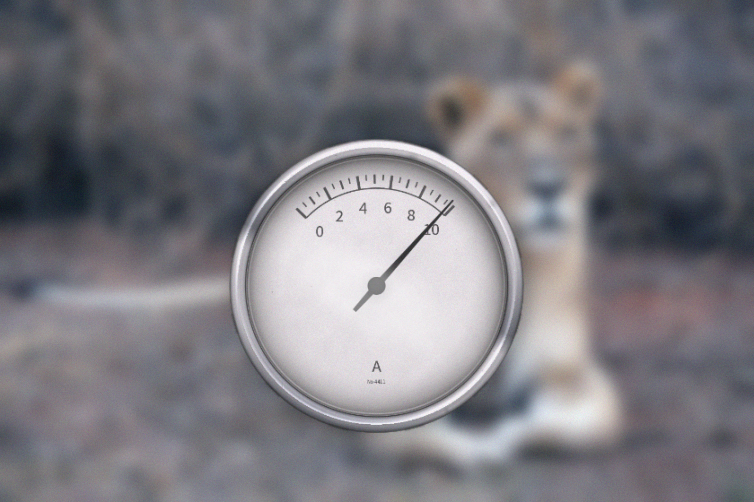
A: 9.75 A
